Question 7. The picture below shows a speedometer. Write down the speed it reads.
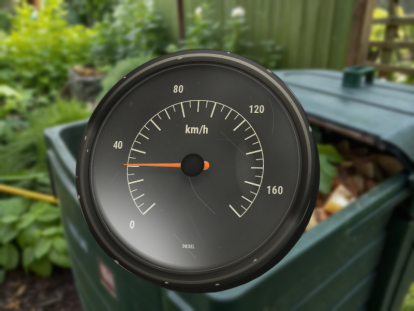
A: 30 km/h
